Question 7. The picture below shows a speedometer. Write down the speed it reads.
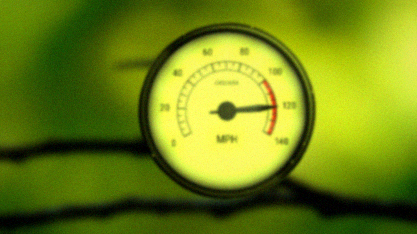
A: 120 mph
